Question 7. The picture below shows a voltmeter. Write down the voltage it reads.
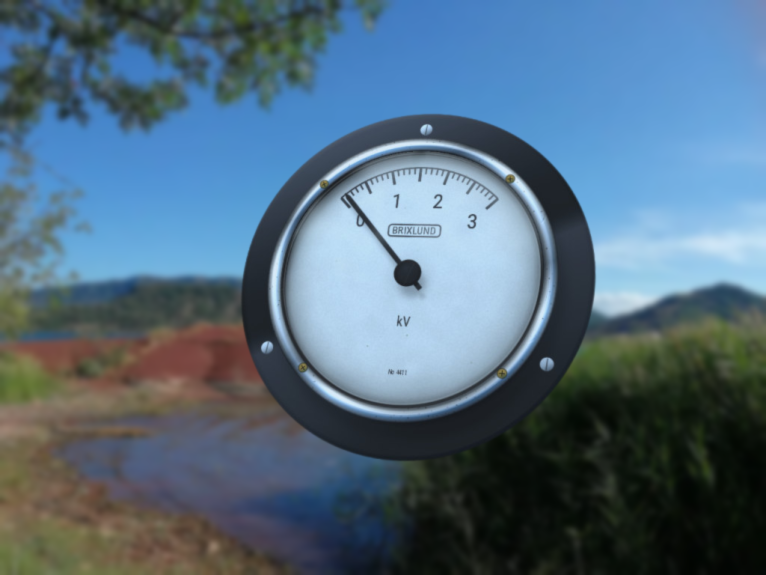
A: 0.1 kV
